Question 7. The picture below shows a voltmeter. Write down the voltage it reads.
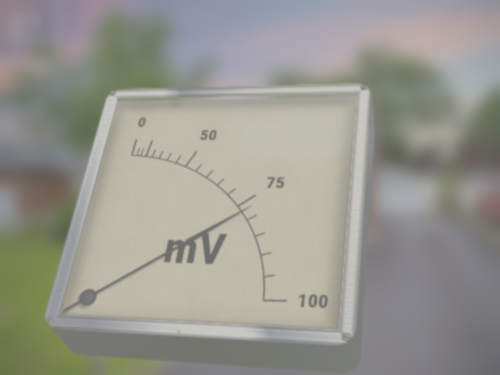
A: 77.5 mV
